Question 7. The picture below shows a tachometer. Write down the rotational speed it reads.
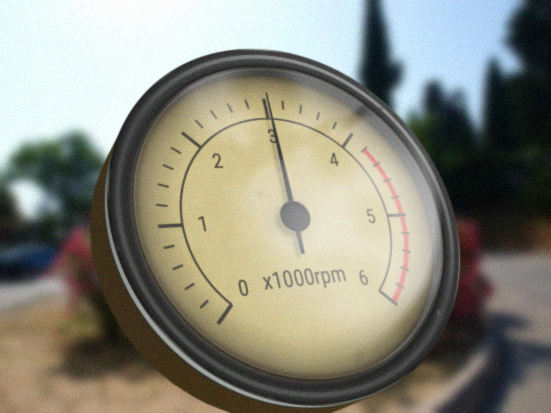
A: 3000 rpm
